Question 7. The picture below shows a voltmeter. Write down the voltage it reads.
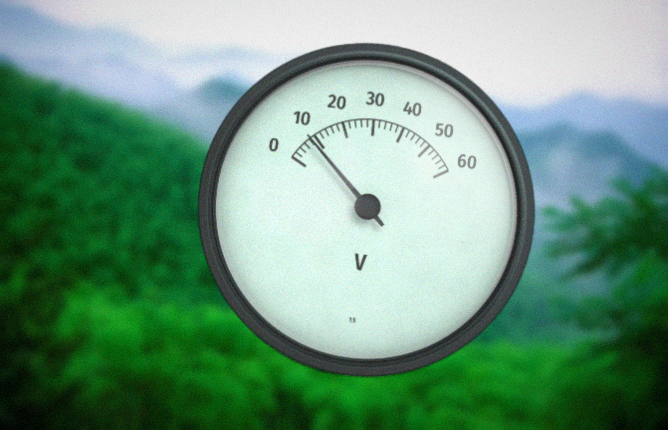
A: 8 V
